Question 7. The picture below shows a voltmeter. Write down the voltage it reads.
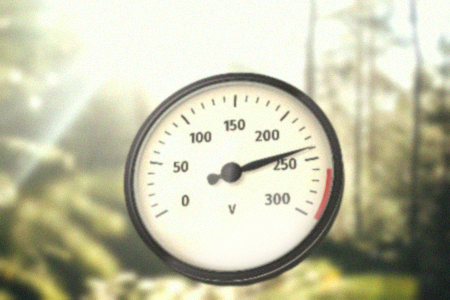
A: 240 V
